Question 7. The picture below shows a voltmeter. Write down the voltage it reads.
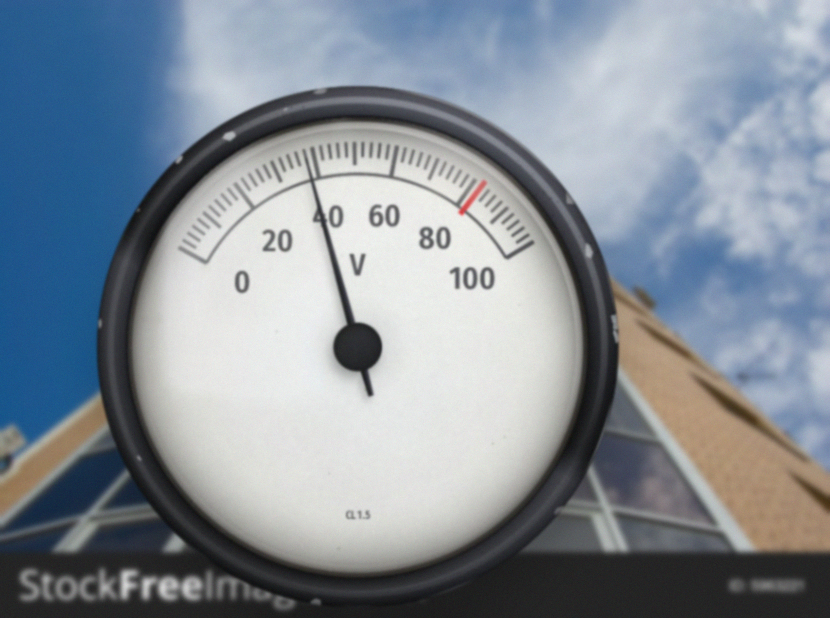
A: 38 V
